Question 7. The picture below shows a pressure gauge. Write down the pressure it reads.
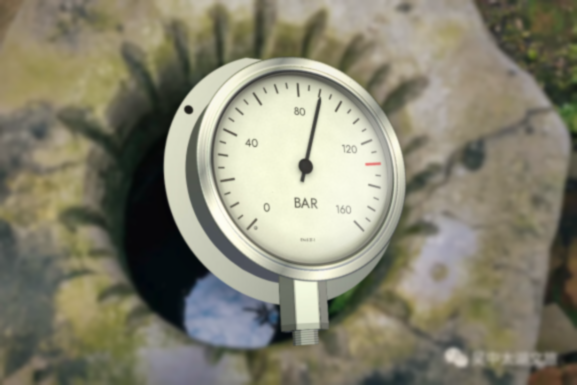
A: 90 bar
